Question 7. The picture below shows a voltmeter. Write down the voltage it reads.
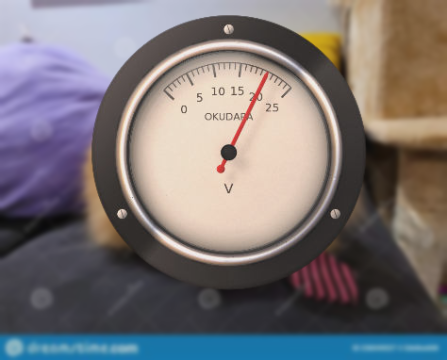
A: 20 V
